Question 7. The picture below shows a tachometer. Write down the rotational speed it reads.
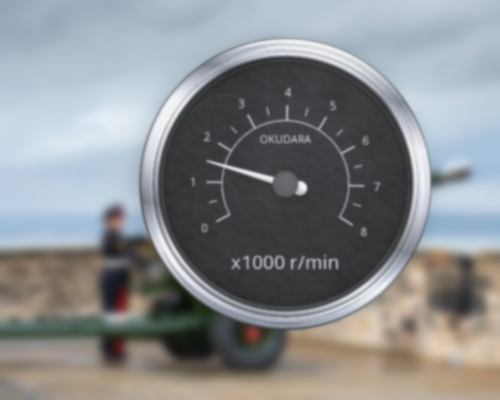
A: 1500 rpm
